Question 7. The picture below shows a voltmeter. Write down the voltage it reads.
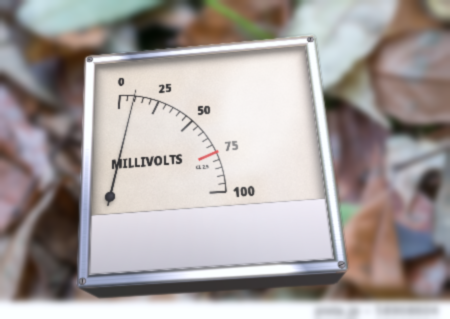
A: 10 mV
